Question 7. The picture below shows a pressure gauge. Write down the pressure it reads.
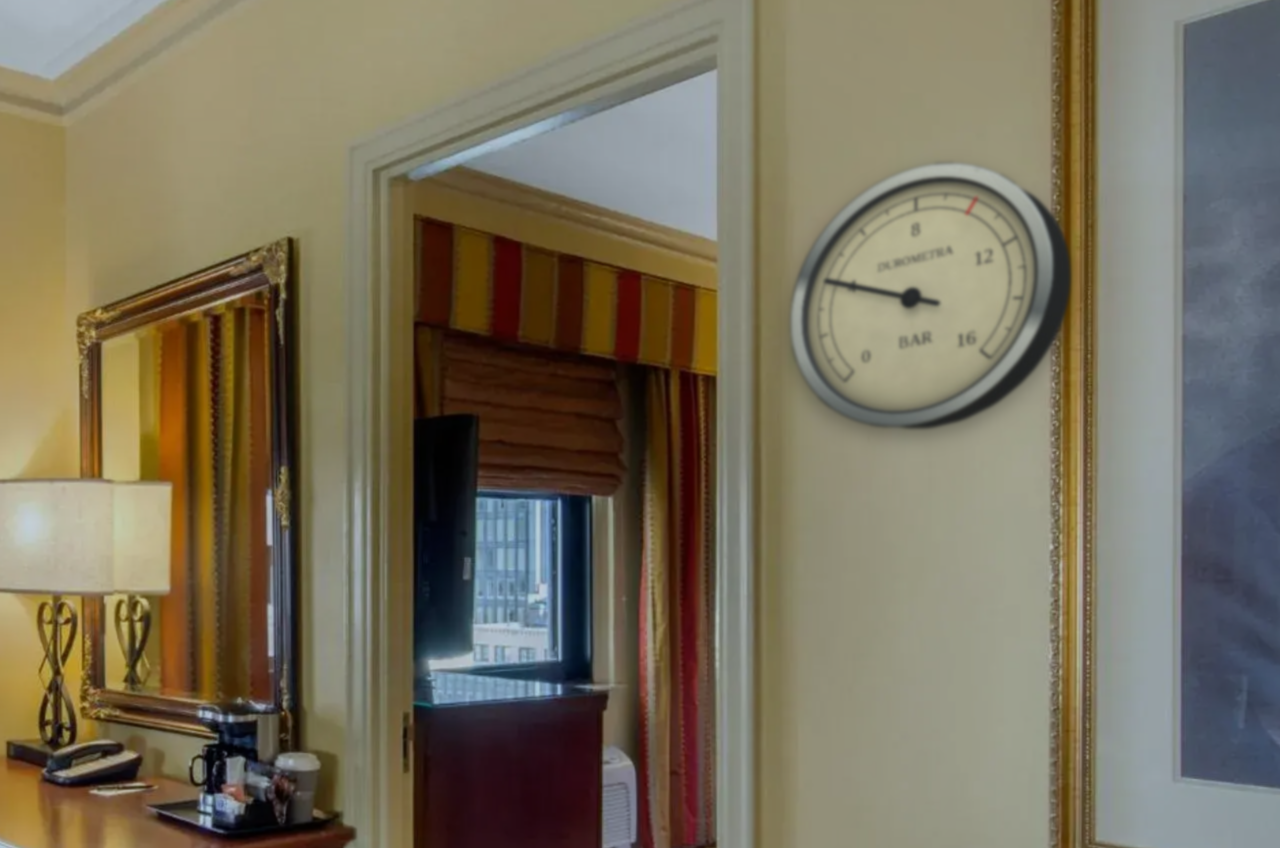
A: 4 bar
